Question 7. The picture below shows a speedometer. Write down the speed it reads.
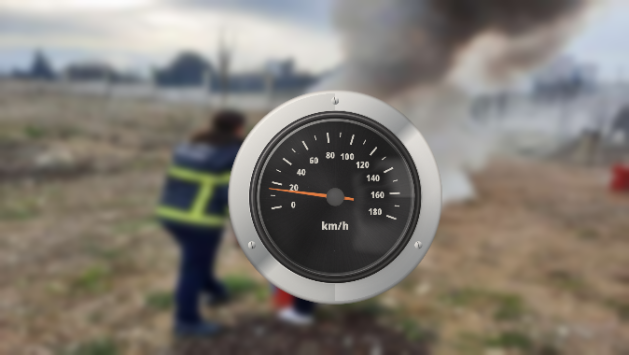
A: 15 km/h
